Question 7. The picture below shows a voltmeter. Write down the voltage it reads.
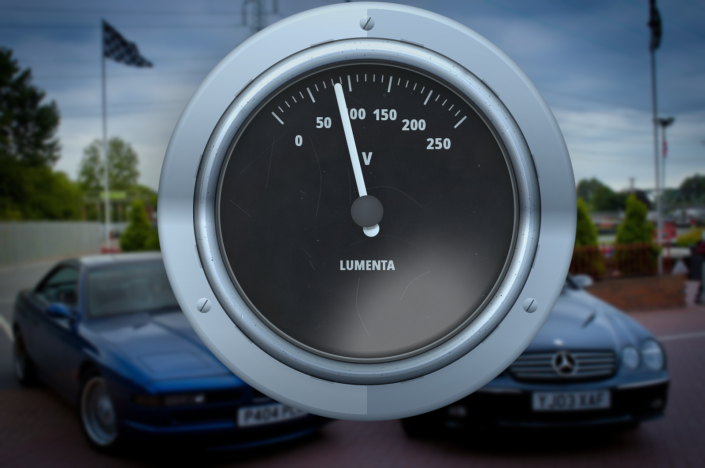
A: 85 V
